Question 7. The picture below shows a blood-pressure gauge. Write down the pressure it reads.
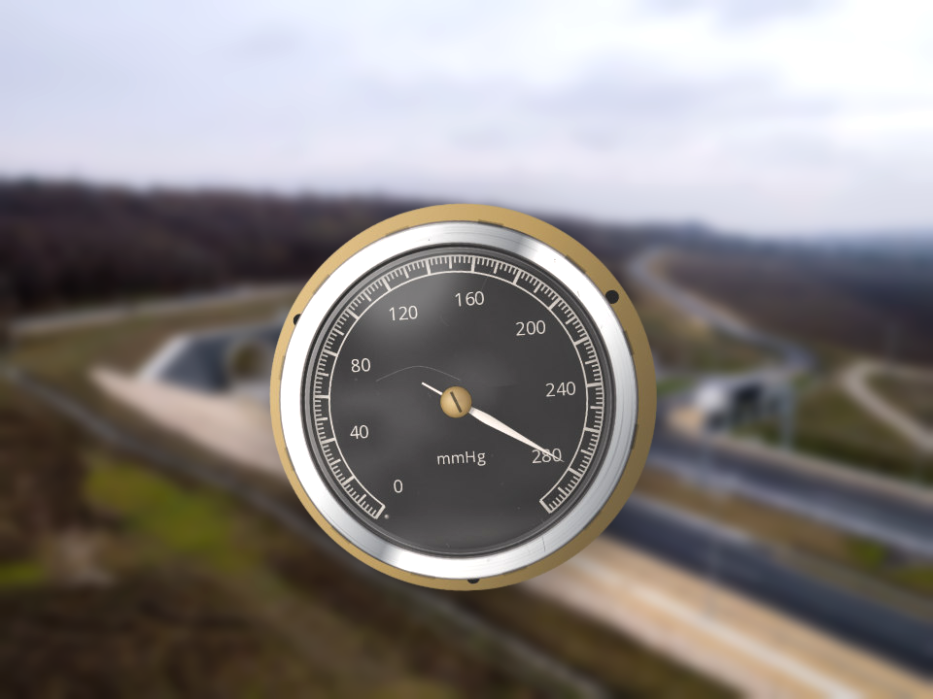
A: 278 mmHg
